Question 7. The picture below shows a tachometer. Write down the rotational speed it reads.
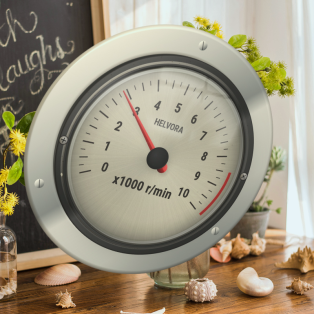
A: 2875 rpm
